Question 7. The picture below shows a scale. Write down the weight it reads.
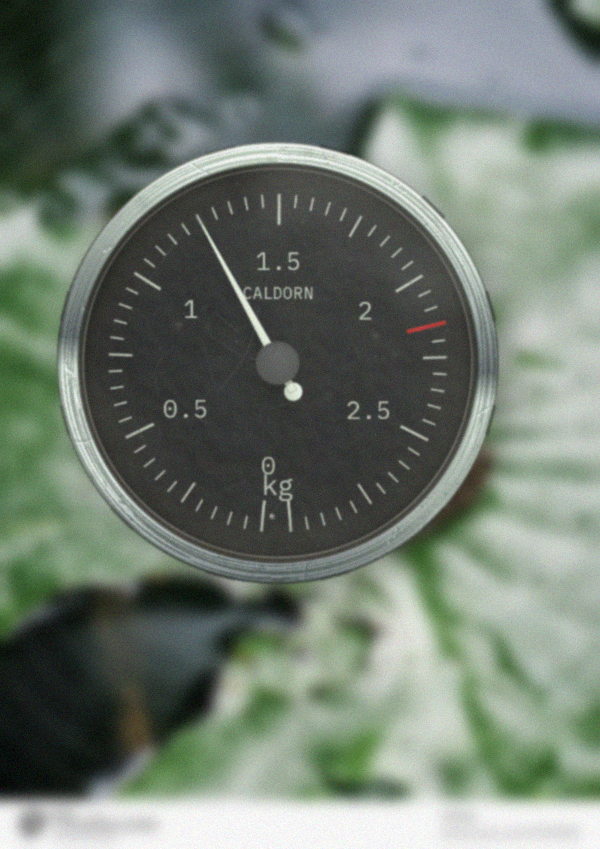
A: 1.25 kg
